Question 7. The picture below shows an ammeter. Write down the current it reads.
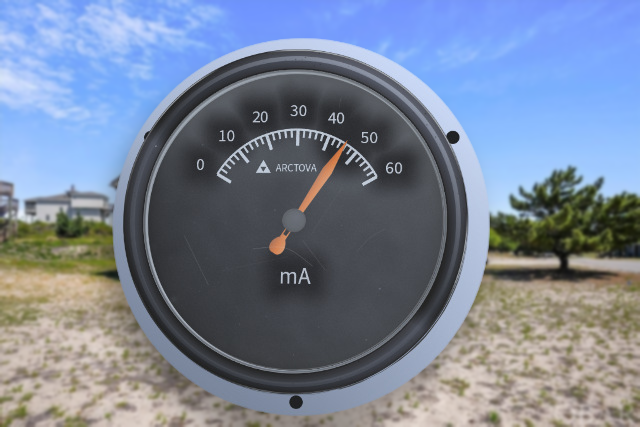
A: 46 mA
